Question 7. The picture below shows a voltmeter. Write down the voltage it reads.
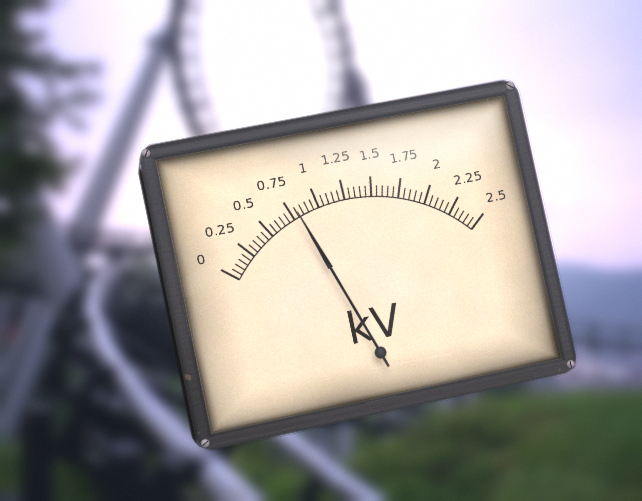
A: 0.8 kV
